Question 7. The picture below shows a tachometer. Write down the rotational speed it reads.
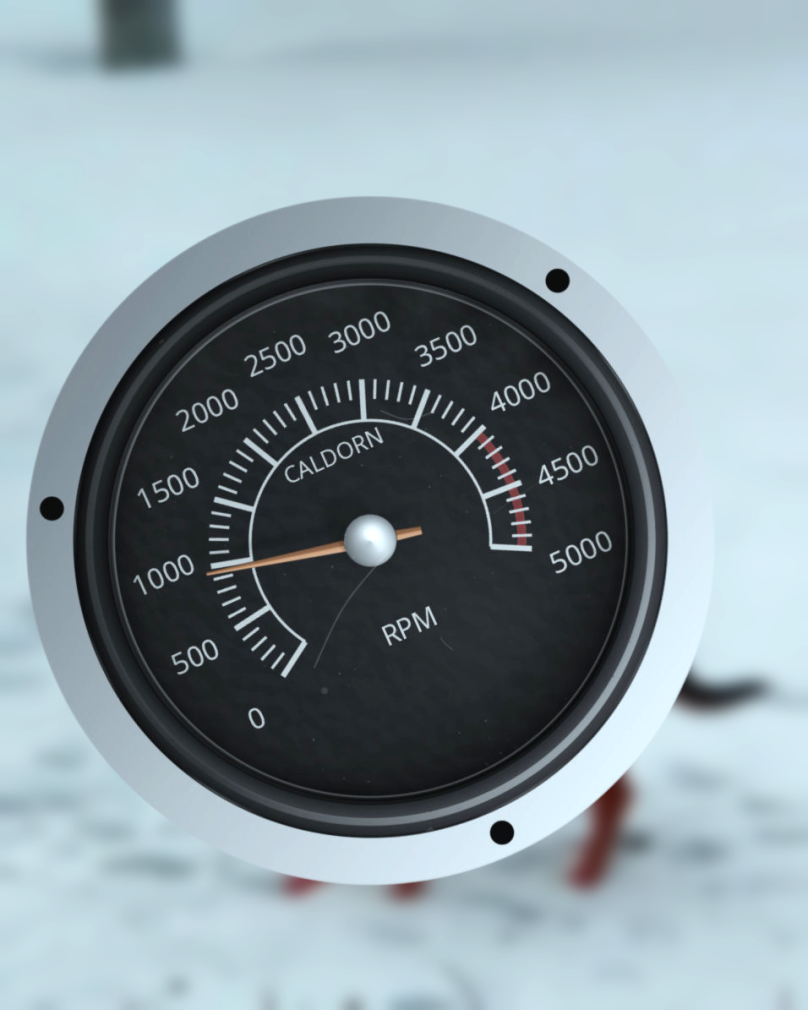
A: 950 rpm
